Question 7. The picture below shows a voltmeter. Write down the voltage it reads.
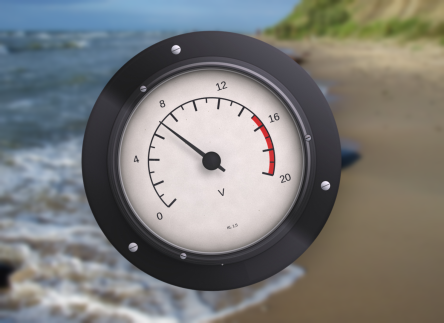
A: 7 V
